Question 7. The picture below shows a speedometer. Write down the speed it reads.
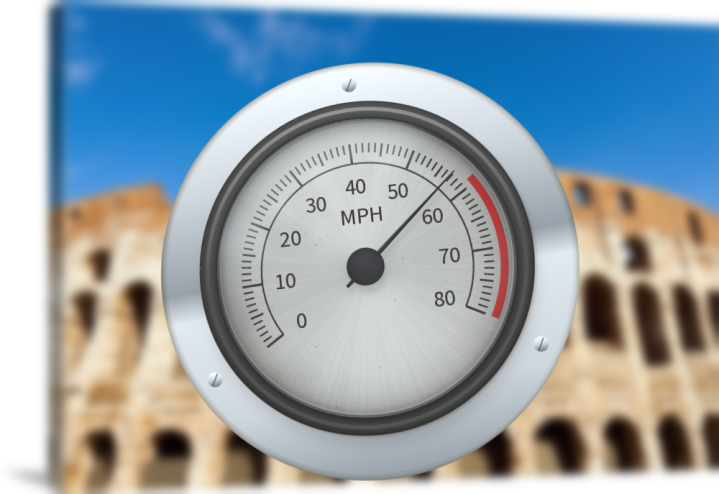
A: 57 mph
